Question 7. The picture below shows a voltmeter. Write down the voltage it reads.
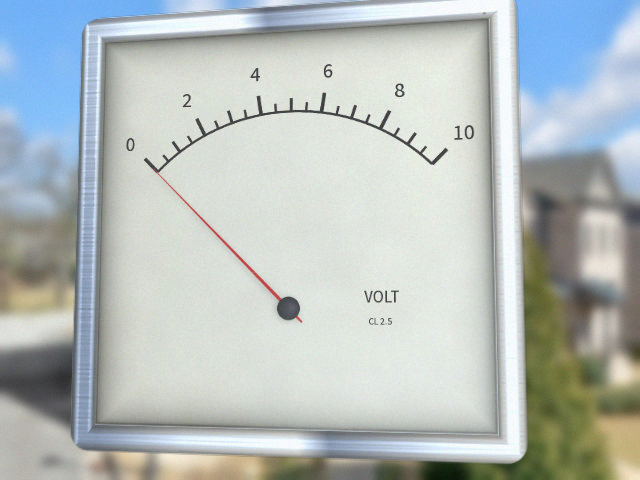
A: 0 V
